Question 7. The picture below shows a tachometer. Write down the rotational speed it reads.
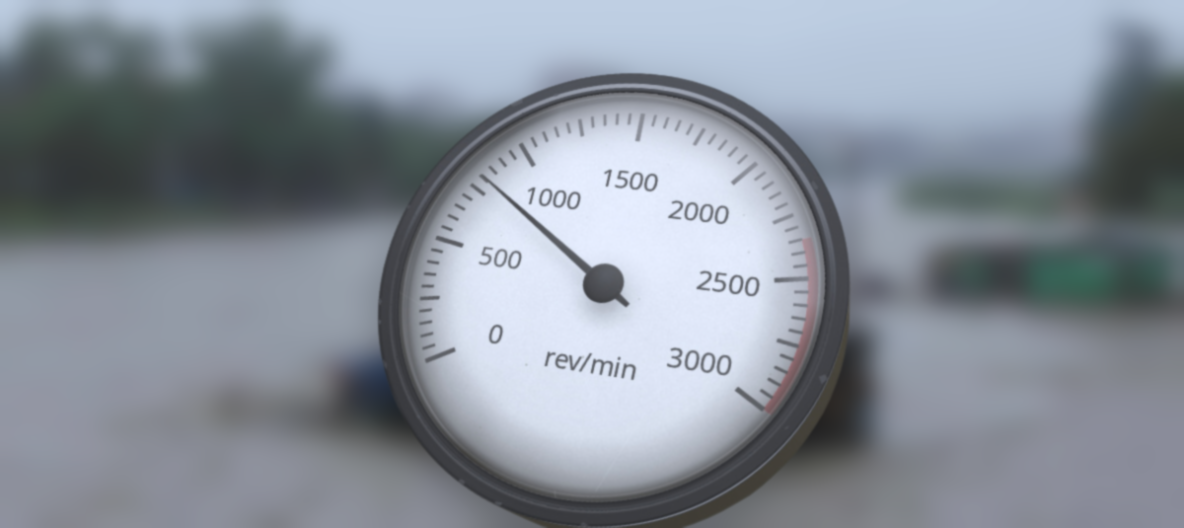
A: 800 rpm
